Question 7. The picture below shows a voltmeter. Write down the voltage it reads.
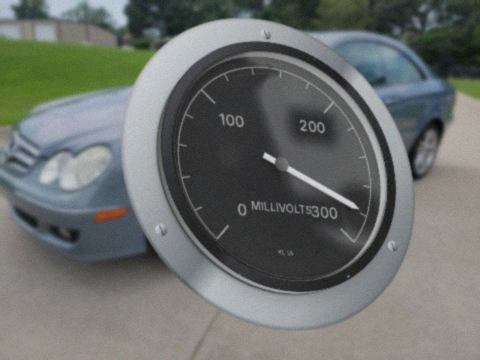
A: 280 mV
